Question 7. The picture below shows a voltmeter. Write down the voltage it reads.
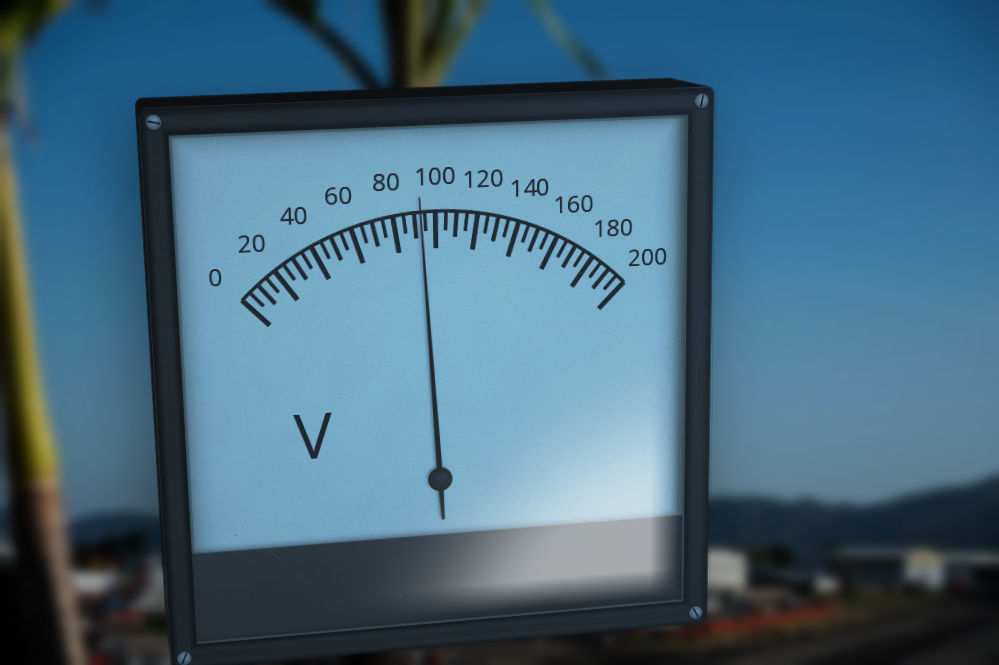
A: 92.5 V
